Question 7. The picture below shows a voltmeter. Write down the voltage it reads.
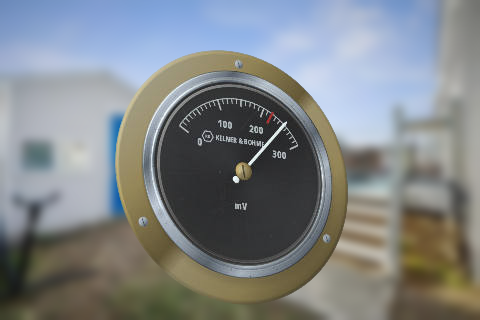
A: 250 mV
